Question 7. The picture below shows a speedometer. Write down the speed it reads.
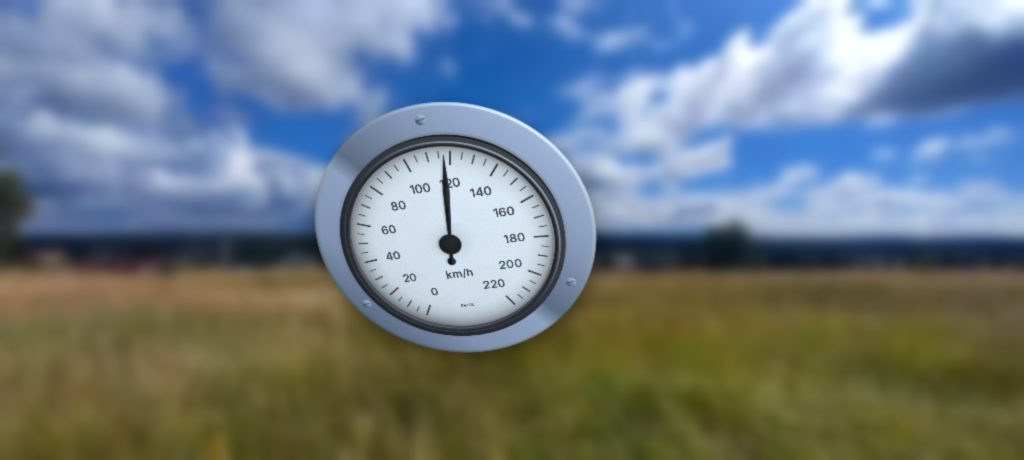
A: 117.5 km/h
